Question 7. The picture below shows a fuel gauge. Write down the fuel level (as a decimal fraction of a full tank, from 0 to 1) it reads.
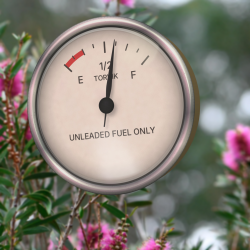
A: 0.625
